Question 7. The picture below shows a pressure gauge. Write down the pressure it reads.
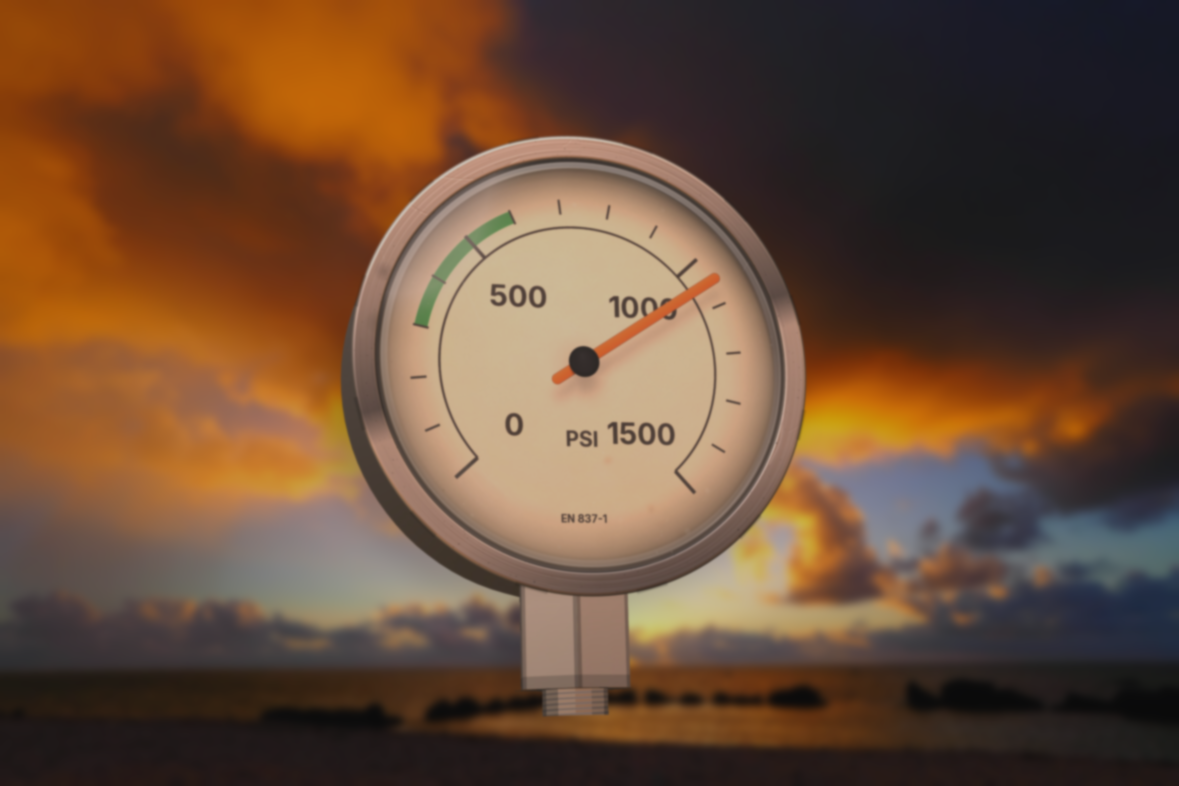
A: 1050 psi
